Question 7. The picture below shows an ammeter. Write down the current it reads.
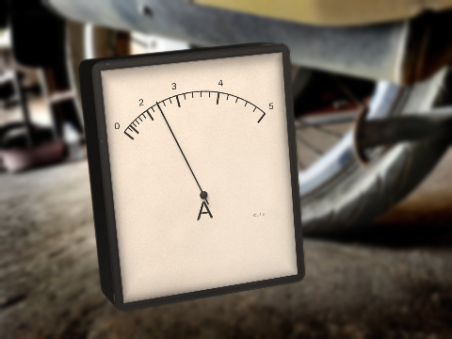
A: 2.4 A
